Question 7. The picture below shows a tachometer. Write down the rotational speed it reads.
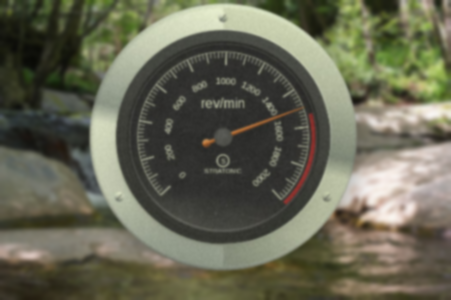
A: 1500 rpm
